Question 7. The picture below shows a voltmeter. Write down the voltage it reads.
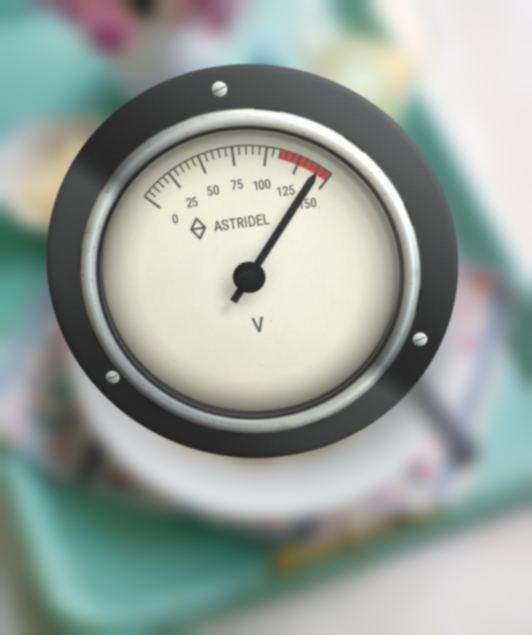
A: 140 V
